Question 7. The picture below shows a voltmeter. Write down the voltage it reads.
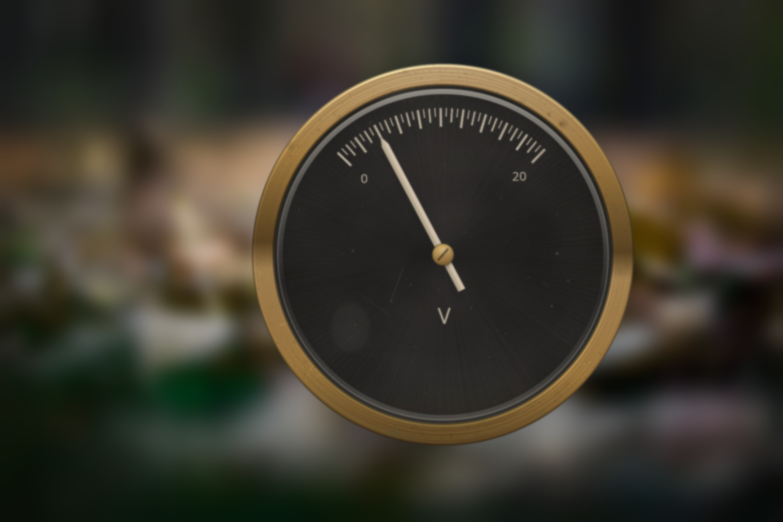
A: 4 V
